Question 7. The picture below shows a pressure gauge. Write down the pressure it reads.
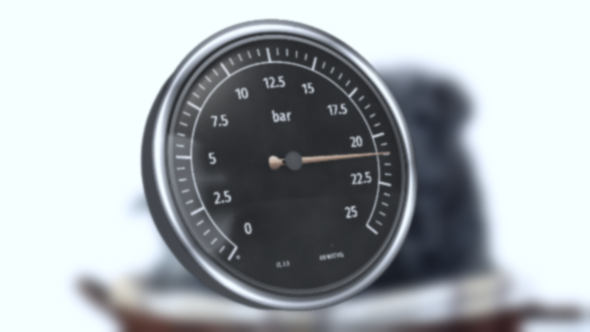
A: 21 bar
